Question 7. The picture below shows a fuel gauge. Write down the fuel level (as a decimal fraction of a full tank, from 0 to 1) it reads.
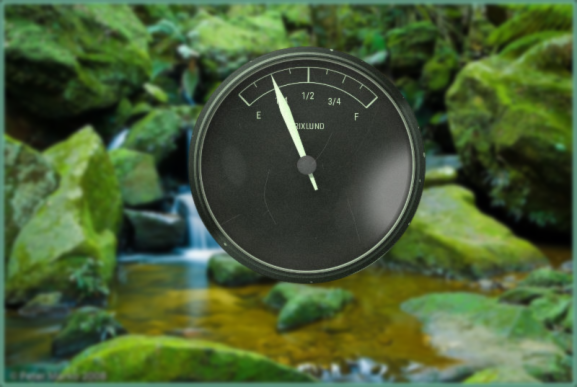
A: 0.25
